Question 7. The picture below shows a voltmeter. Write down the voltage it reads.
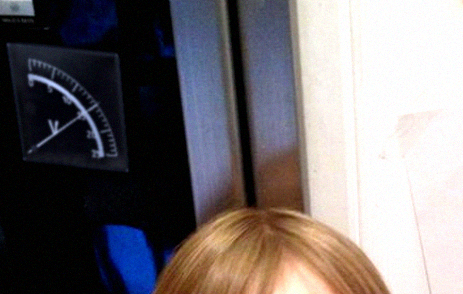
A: 15 V
